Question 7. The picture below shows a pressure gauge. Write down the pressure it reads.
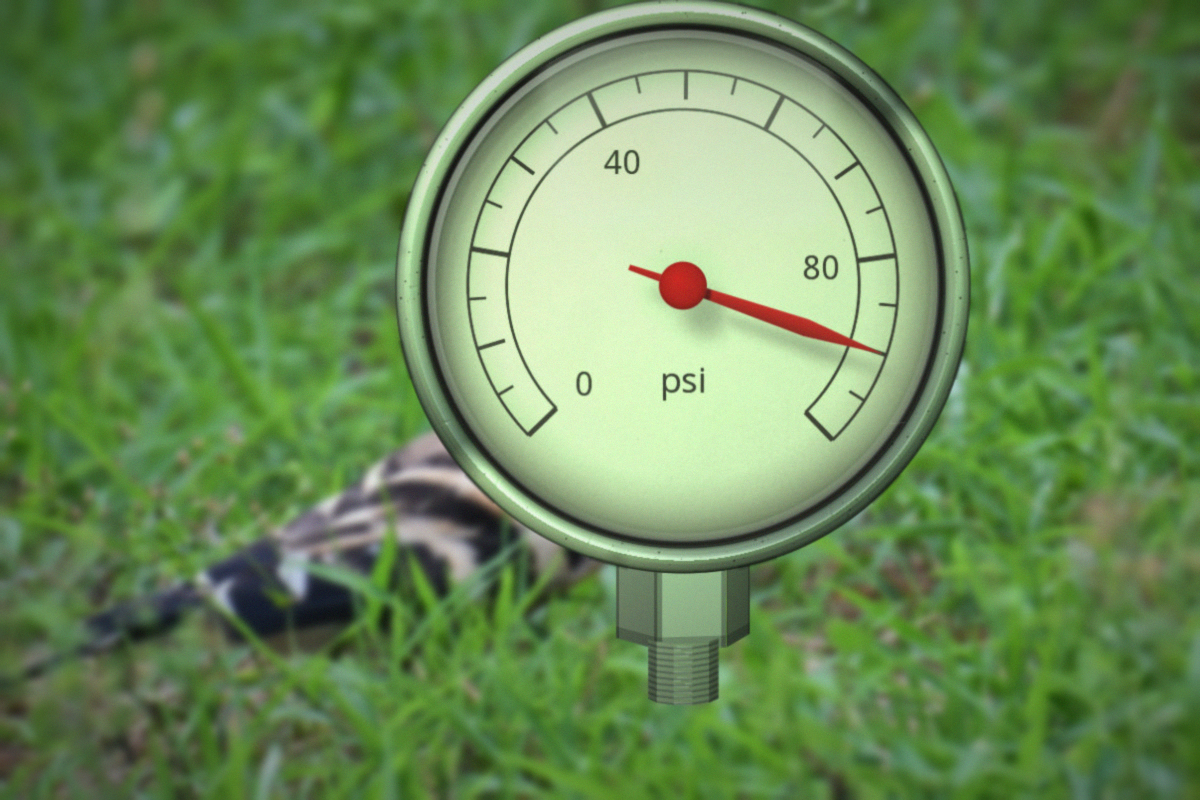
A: 90 psi
